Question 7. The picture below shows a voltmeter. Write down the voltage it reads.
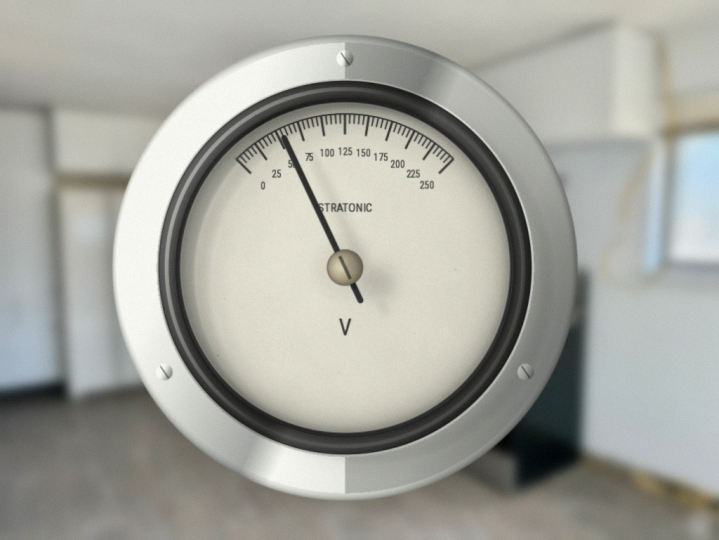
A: 55 V
